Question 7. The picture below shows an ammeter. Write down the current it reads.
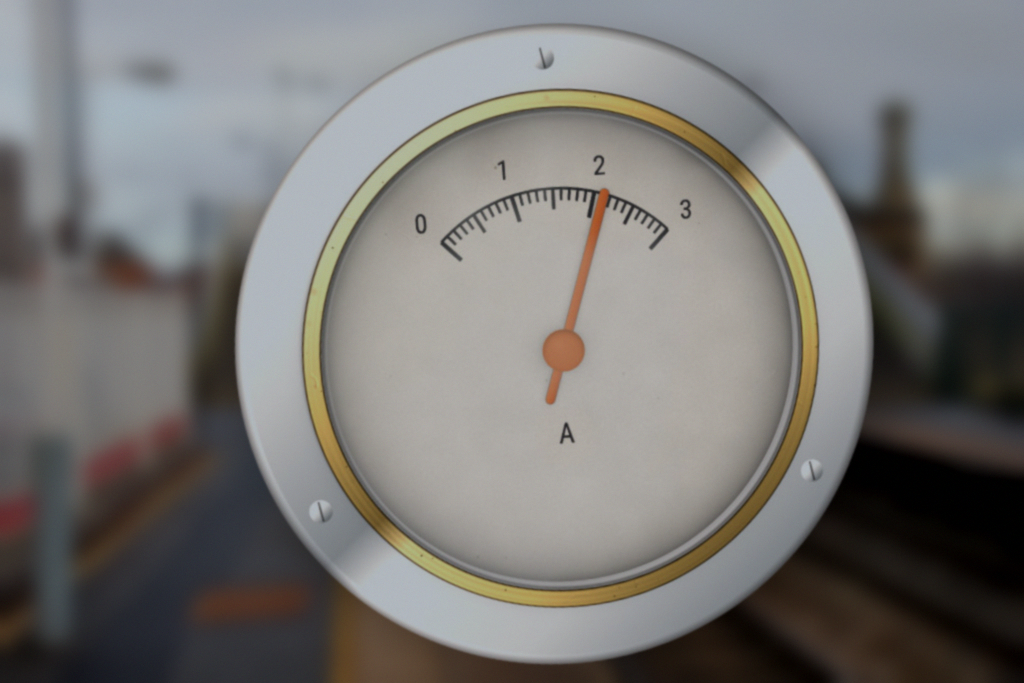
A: 2.1 A
